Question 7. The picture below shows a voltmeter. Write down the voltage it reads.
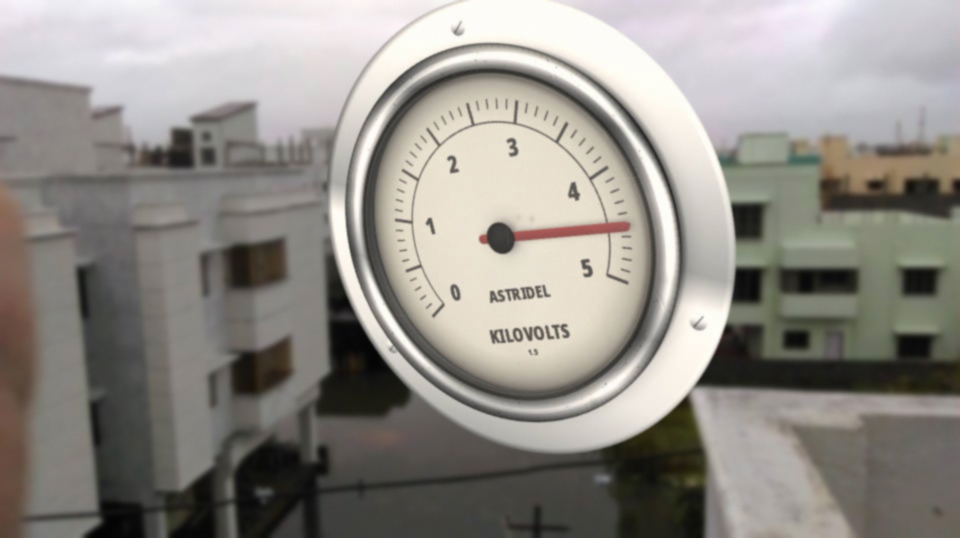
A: 4.5 kV
